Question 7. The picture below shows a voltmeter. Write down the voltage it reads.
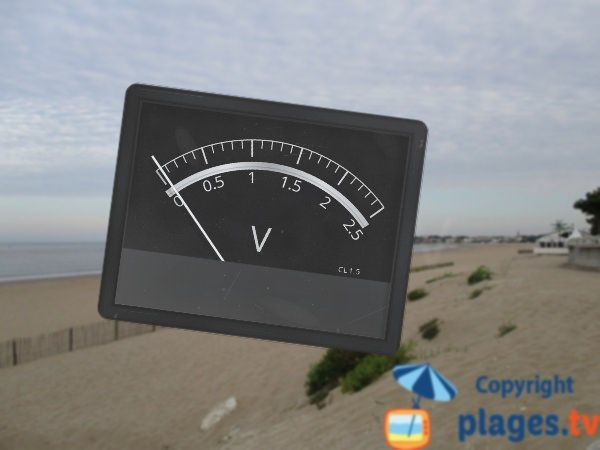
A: 0.05 V
